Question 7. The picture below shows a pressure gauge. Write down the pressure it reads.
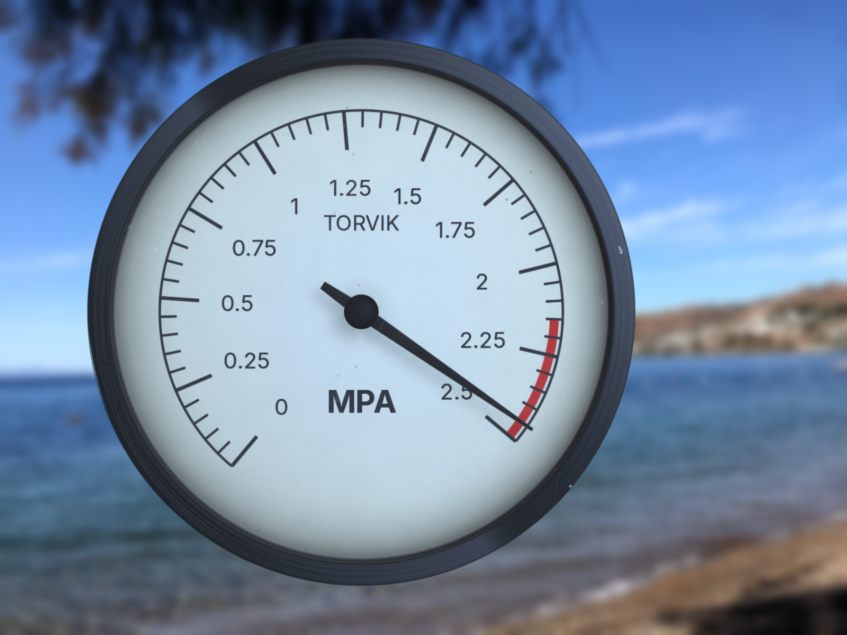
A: 2.45 MPa
